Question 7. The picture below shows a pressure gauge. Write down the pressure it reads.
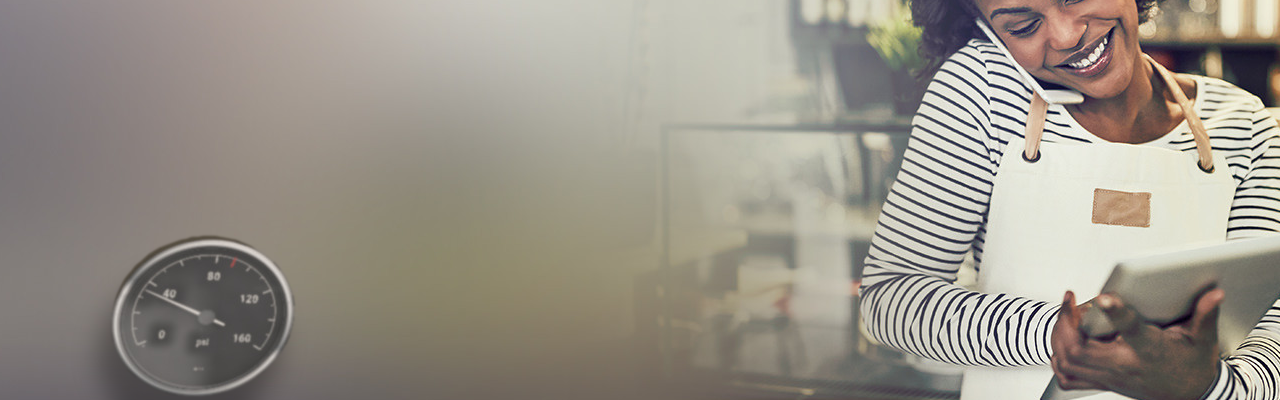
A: 35 psi
